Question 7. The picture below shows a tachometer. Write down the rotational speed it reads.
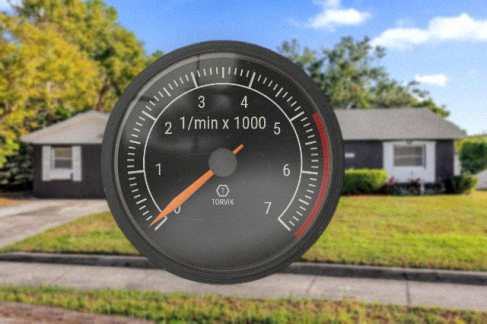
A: 100 rpm
